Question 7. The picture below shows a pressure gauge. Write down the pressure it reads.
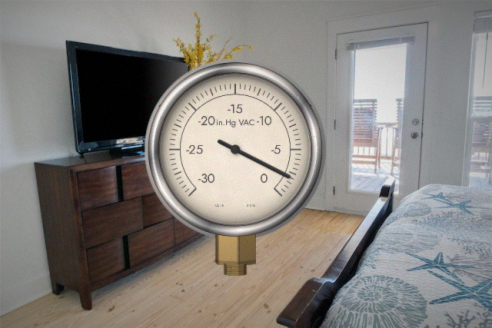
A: -2 inHg
